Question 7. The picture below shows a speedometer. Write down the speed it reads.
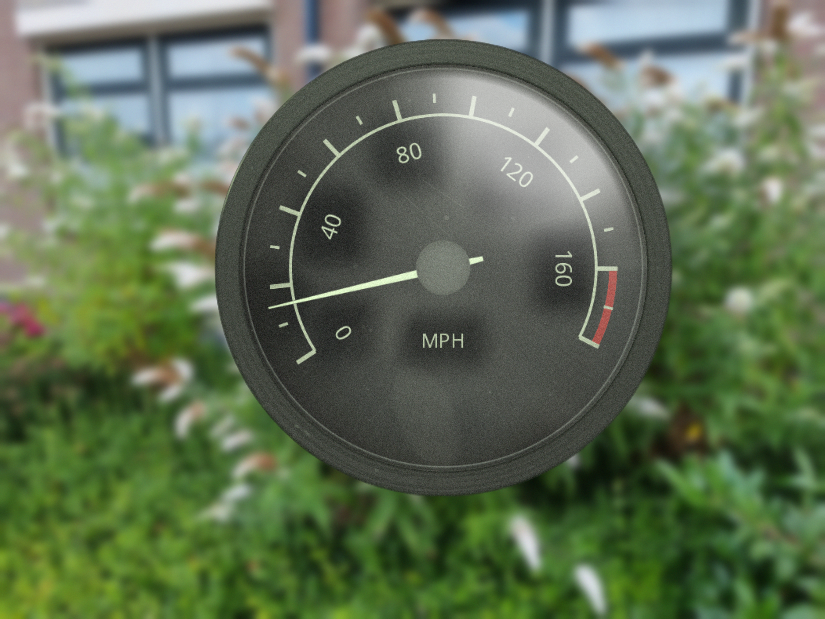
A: 15 mph
